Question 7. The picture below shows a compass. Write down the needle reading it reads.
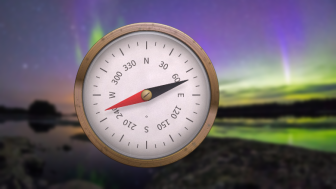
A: 250 °
